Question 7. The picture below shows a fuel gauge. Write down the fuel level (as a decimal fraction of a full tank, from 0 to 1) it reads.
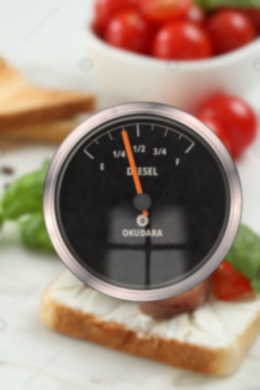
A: 0.375
